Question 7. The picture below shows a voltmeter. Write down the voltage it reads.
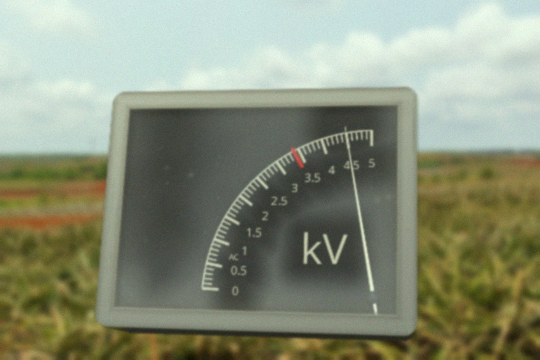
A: 4.5 kV
